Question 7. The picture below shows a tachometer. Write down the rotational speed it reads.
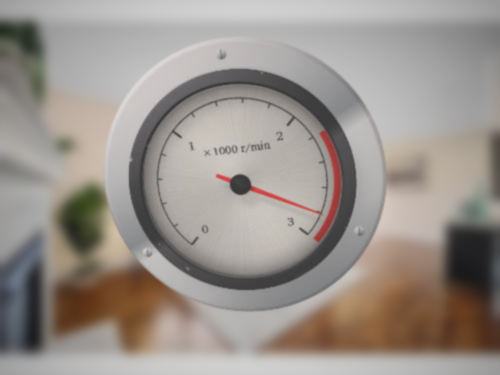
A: 2800 rpm
